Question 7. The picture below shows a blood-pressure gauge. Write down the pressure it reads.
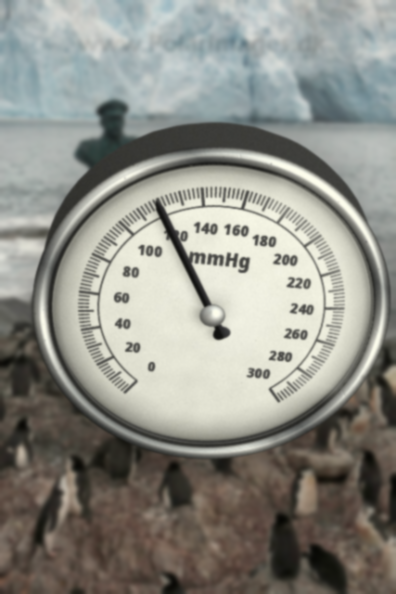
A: 120 mmHg
